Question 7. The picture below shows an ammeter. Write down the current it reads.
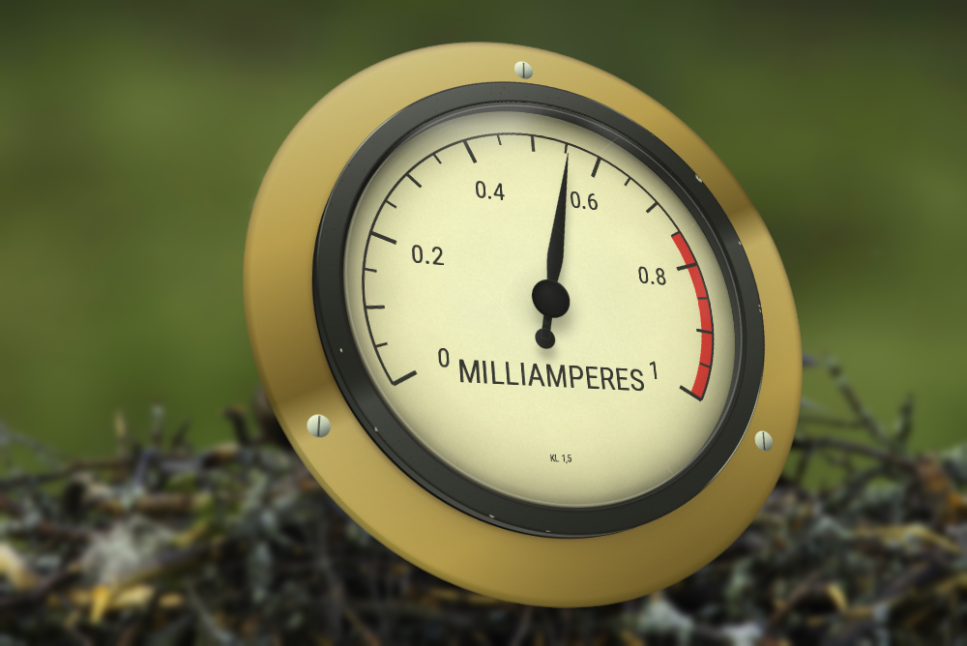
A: 0.55 mA
